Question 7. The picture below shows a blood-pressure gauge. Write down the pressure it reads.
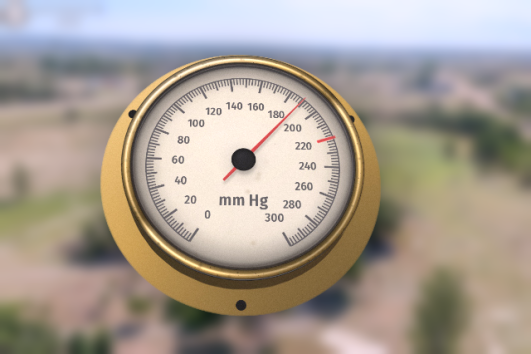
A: 190 mmHg
